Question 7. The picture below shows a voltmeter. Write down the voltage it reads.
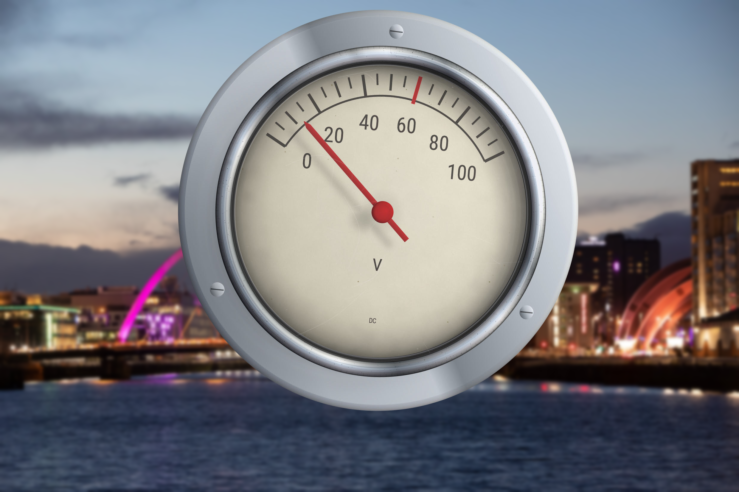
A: 12.5 V
